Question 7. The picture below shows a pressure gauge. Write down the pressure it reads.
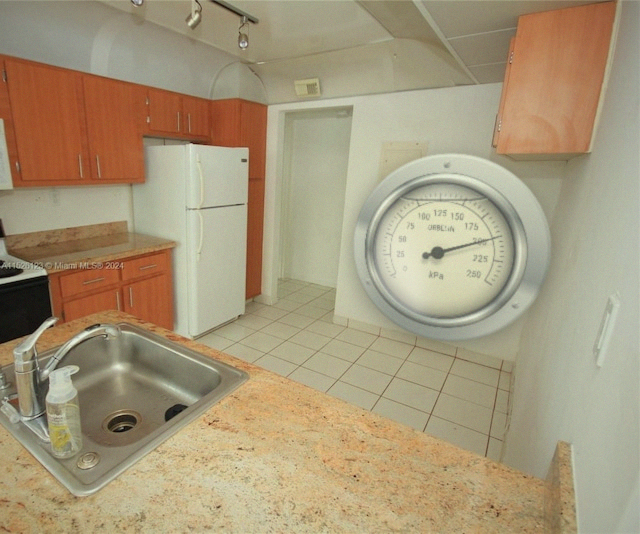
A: 200 kPa
